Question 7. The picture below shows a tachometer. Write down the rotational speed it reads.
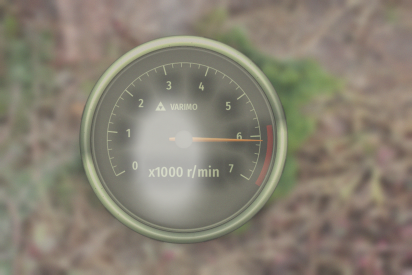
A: 6100 rpm
